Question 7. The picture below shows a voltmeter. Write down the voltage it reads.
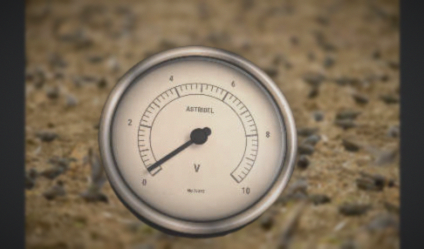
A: 0.2 V
